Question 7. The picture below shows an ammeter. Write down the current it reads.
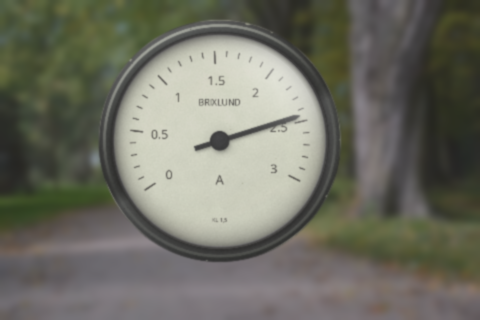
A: 2.45 A
